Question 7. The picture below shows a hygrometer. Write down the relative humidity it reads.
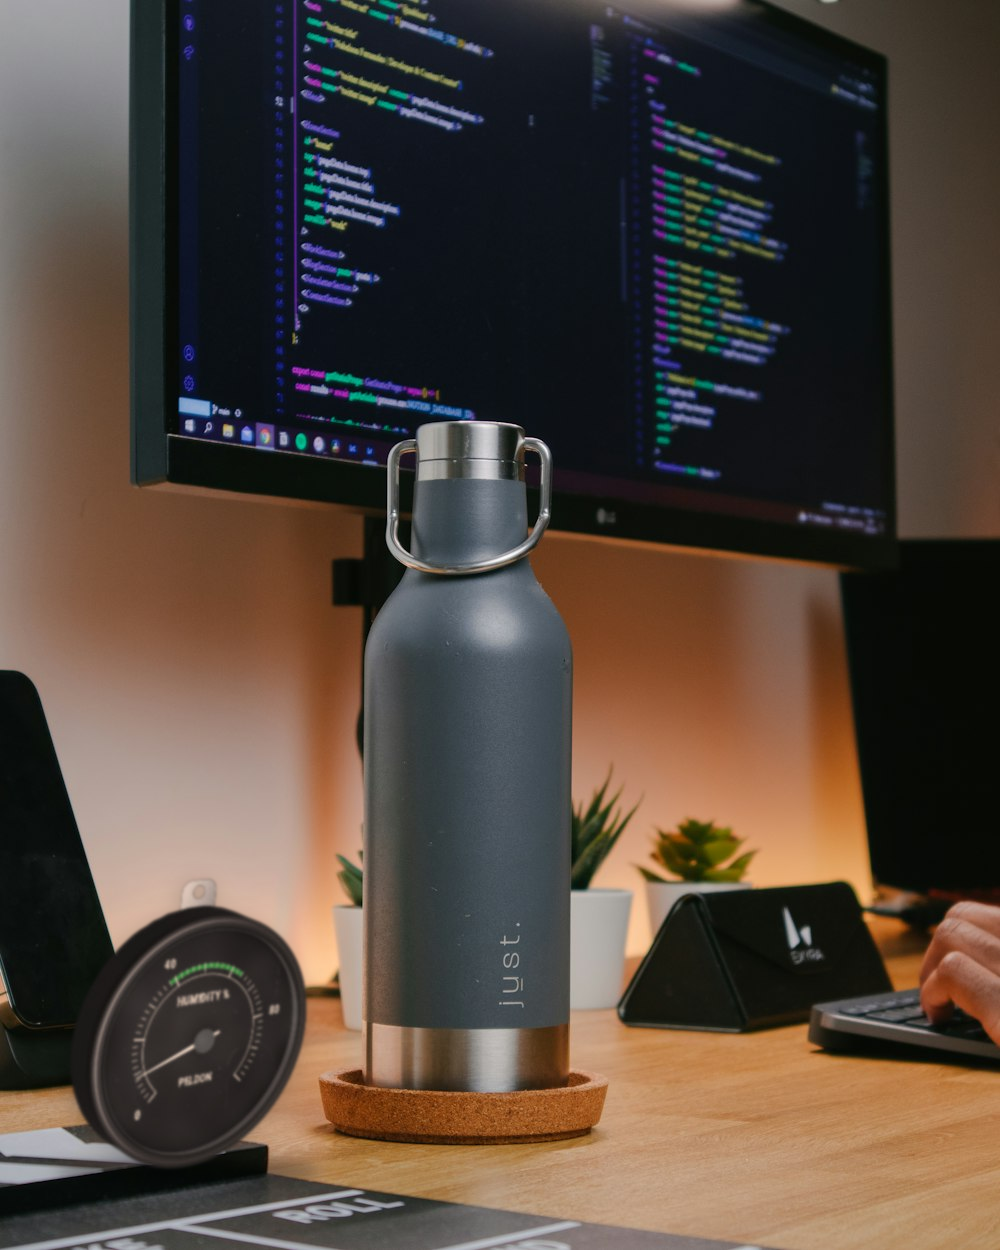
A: 10 %
